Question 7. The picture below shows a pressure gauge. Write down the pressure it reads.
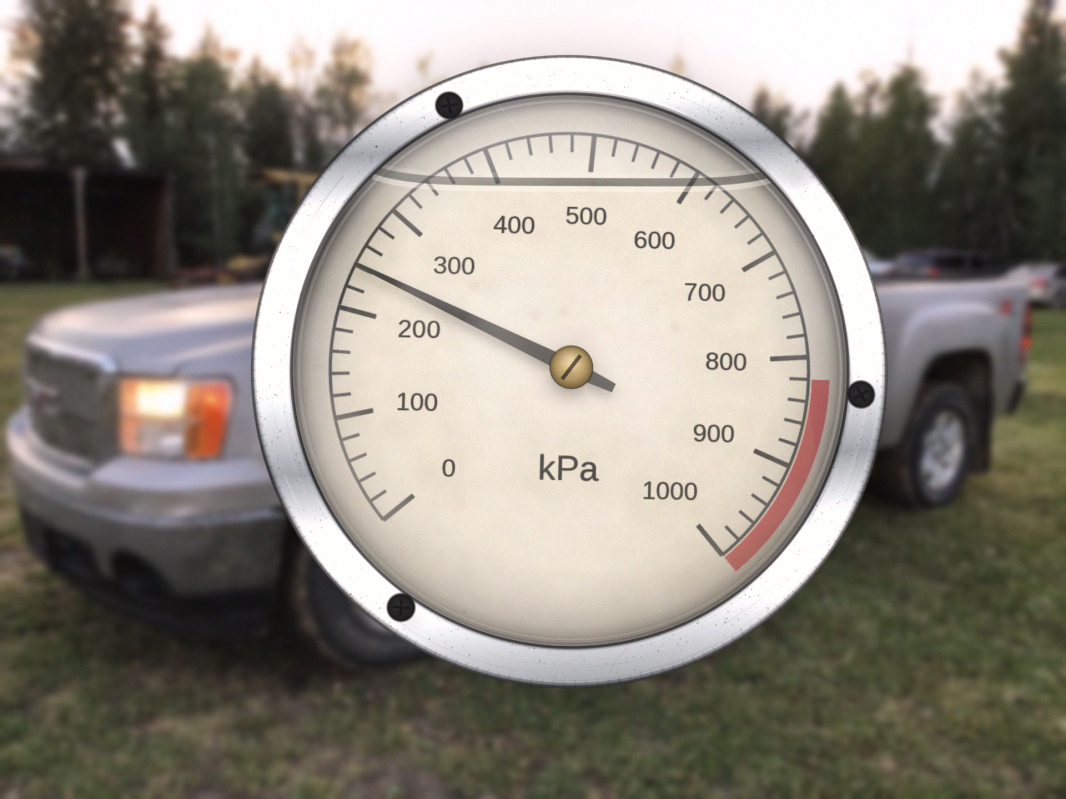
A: 240 kPa
